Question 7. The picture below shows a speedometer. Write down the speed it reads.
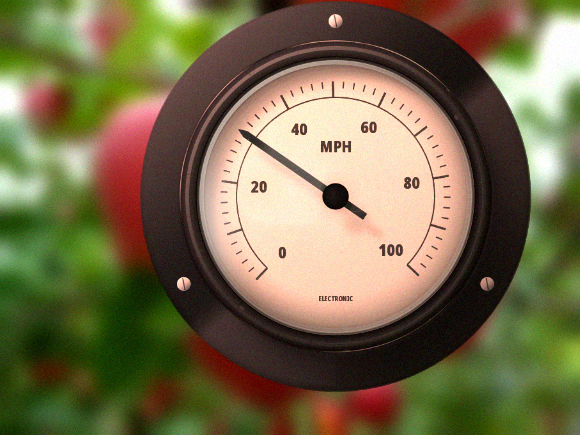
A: 30 mph
